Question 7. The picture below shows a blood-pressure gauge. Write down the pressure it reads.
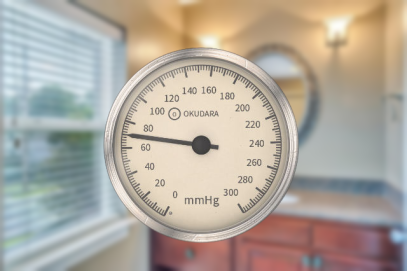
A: 70 mmHg
